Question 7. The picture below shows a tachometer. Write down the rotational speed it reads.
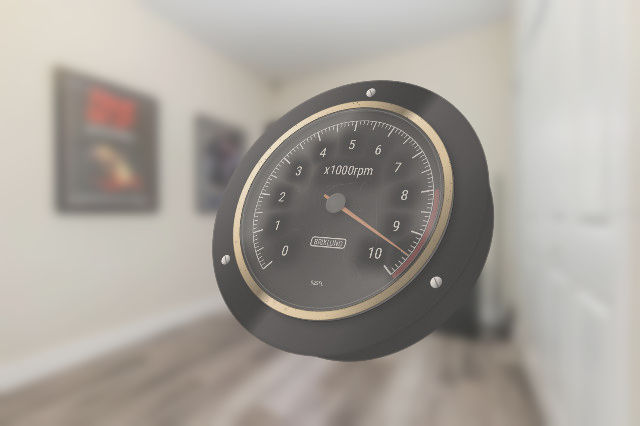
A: 9500 rpm
